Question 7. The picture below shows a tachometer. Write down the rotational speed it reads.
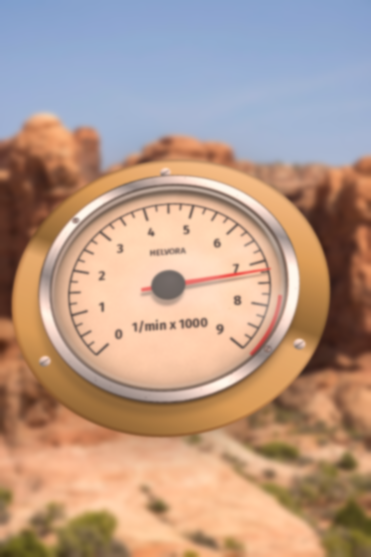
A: 7250 rpm
